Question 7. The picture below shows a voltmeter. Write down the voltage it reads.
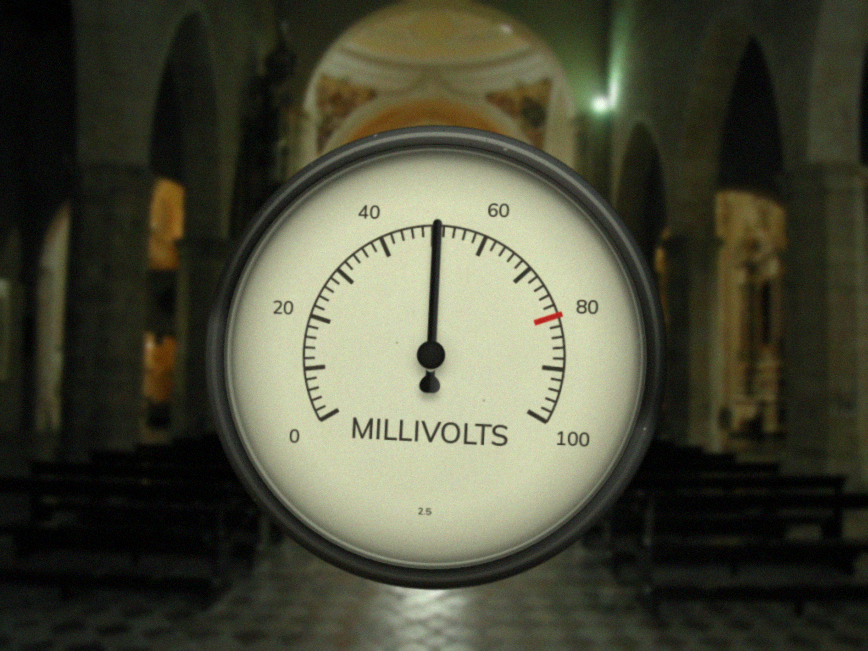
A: 51 mV
